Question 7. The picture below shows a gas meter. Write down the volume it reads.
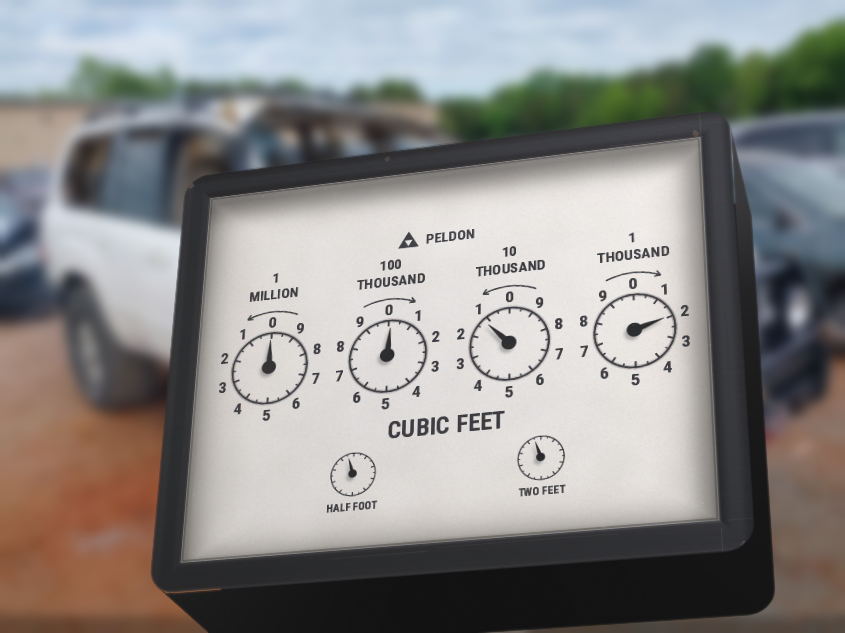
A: 1200 ft³
